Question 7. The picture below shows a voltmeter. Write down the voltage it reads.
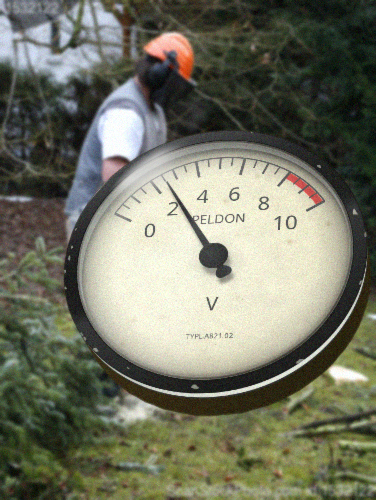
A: 2.5 V
